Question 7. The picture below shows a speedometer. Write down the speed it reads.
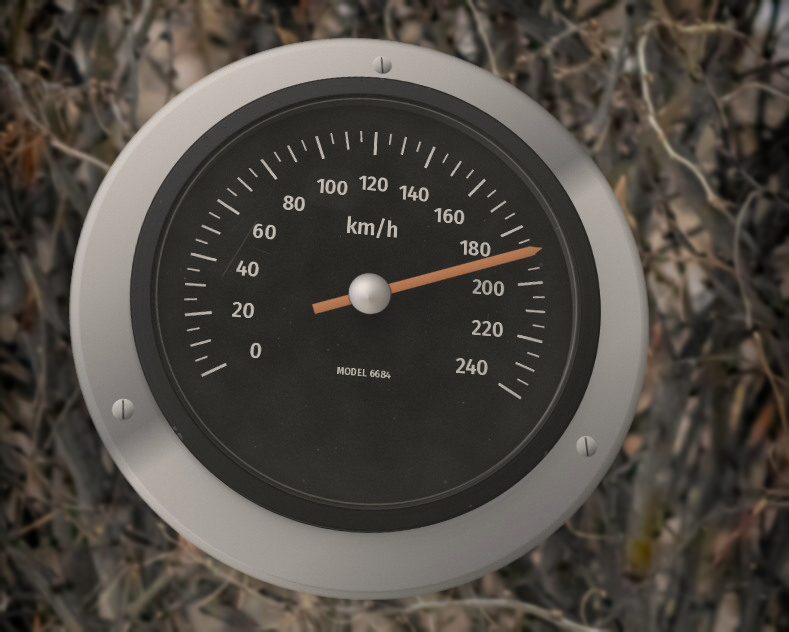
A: 190 km/h
